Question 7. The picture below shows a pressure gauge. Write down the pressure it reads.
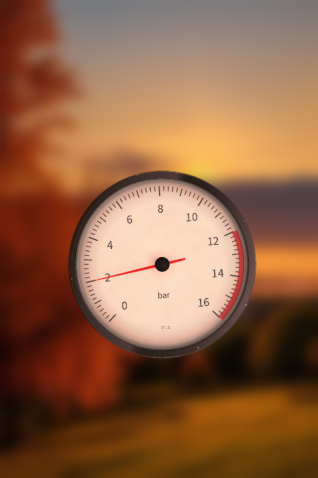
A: 2 bar
